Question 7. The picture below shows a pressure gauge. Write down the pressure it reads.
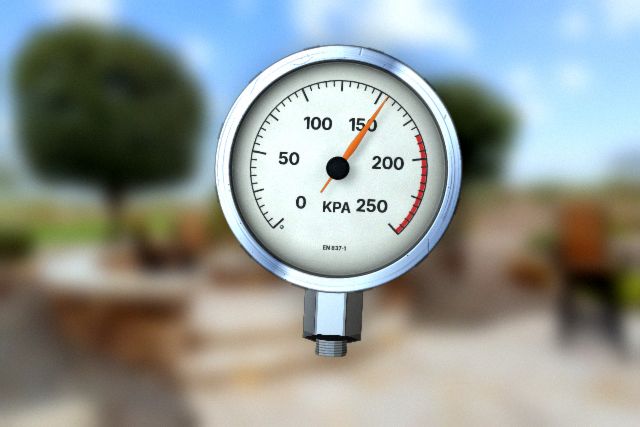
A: 155 kPa
